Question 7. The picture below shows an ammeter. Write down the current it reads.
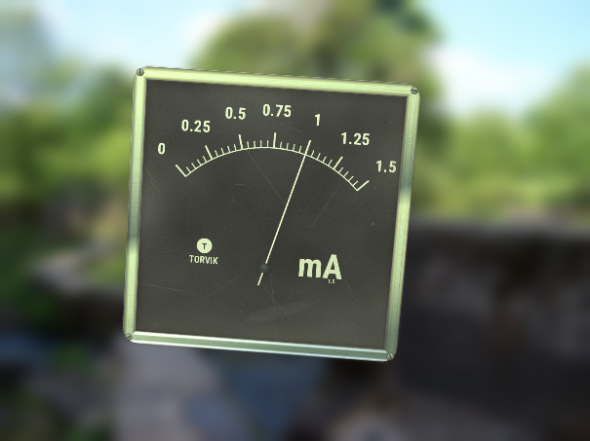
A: 1 mA
